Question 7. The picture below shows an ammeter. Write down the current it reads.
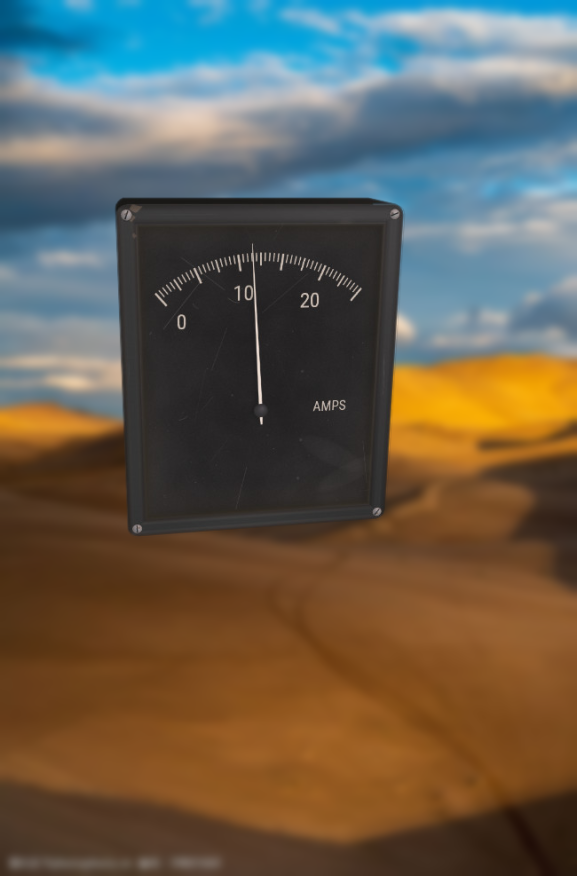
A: 11.5 A
